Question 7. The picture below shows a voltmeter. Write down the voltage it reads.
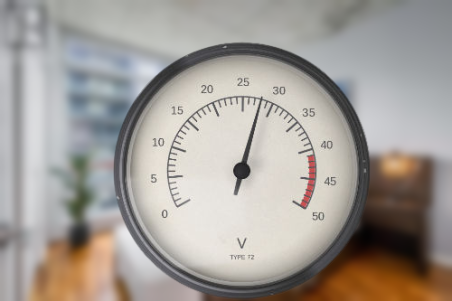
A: 28 V
